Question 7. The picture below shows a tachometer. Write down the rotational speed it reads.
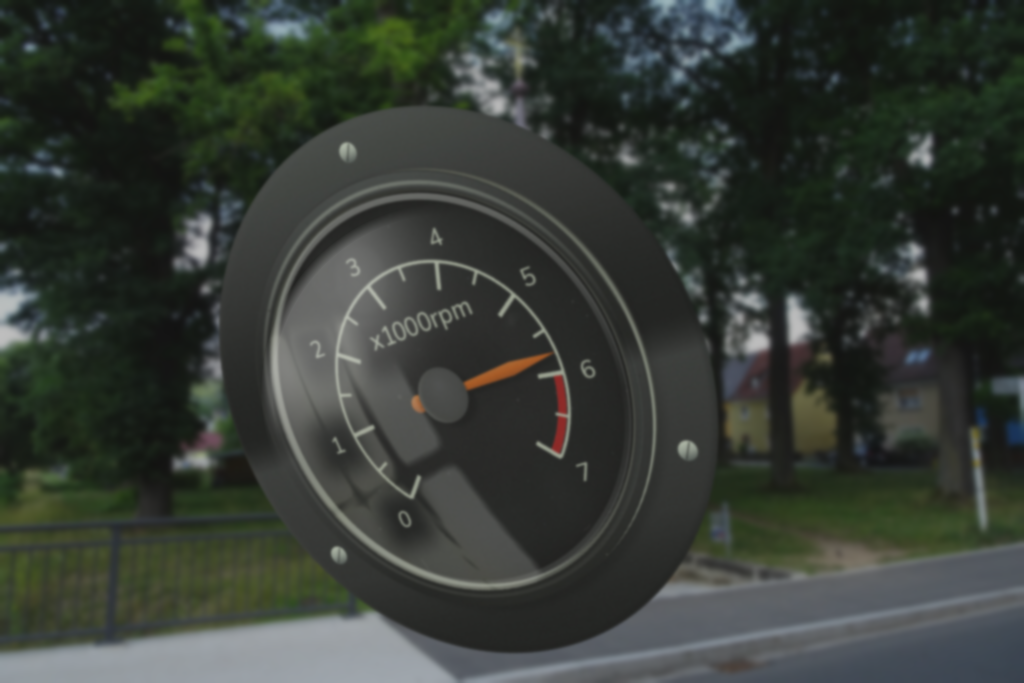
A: 5750 rpm
